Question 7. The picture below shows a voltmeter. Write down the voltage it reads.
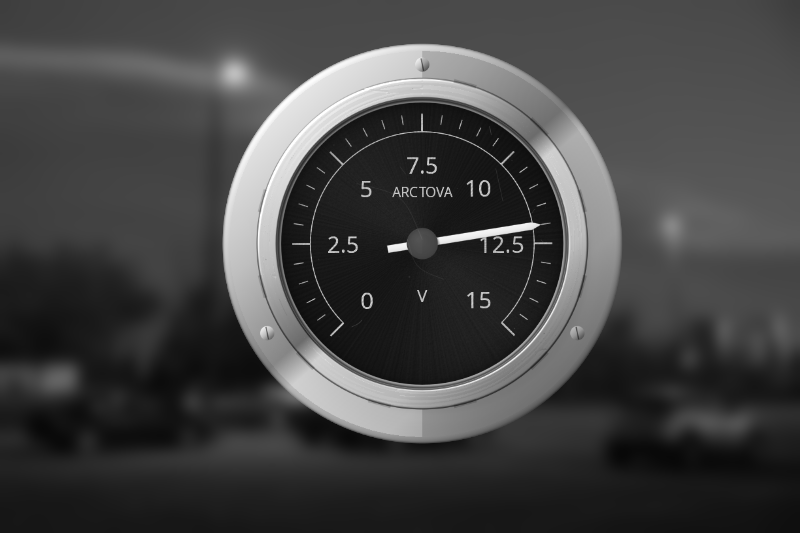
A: 12 V
